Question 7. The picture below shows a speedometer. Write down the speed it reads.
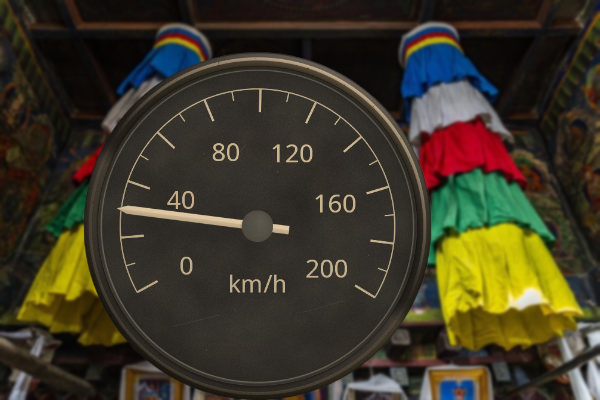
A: 30 km/h
